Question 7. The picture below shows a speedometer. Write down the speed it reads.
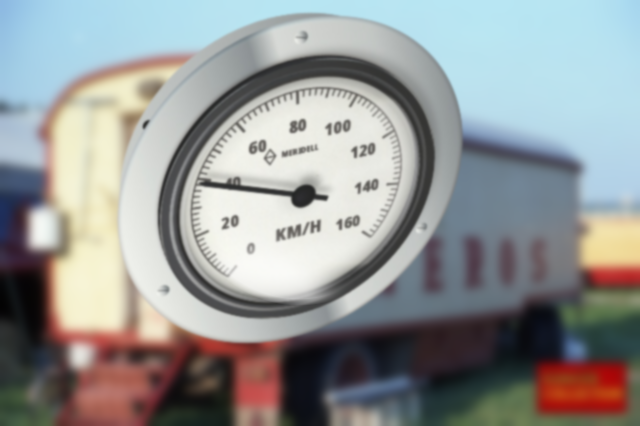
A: 40 km/h
